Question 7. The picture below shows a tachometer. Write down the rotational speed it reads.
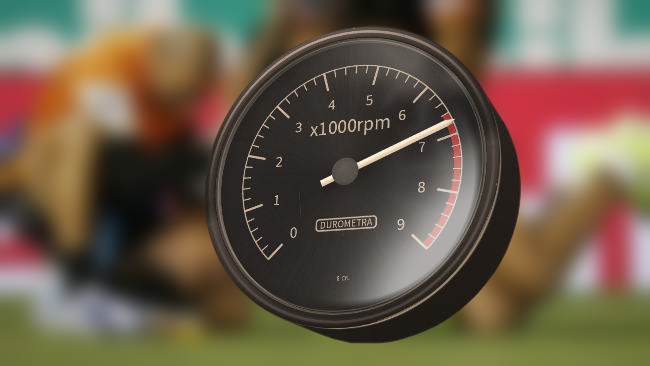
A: 6800 rpm
